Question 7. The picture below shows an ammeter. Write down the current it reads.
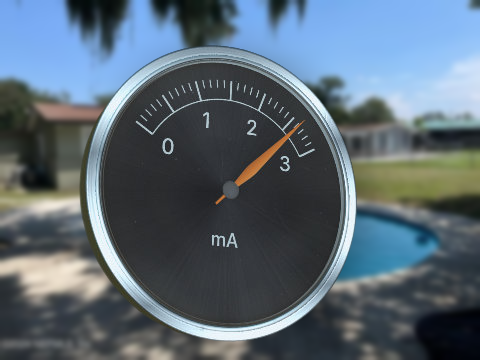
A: 2.6 mA
